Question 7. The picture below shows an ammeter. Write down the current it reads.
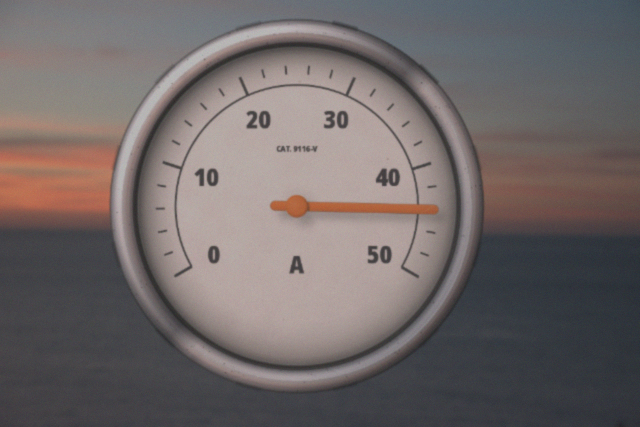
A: 44 A
